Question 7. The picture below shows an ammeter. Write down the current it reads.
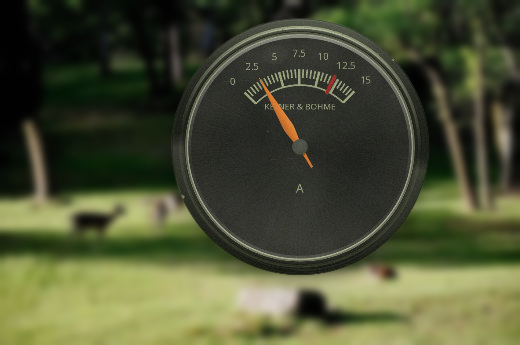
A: 2.5 A
